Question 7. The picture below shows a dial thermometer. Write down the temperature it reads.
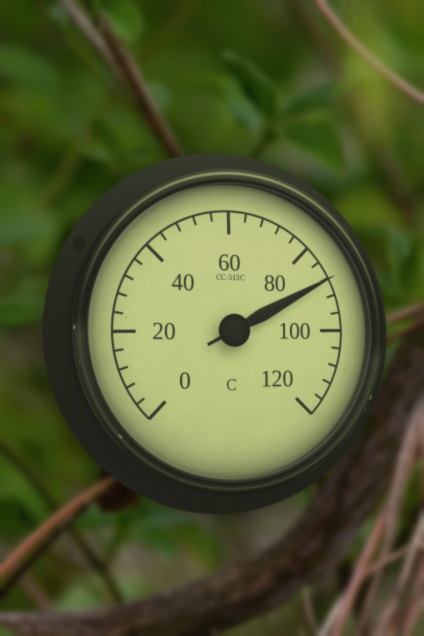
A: 88 °C
